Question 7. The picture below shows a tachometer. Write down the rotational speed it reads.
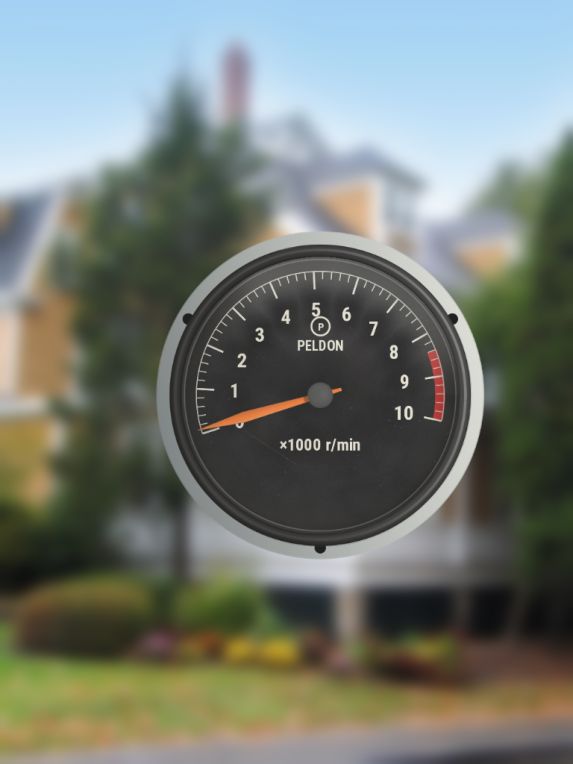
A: 100 rpm
